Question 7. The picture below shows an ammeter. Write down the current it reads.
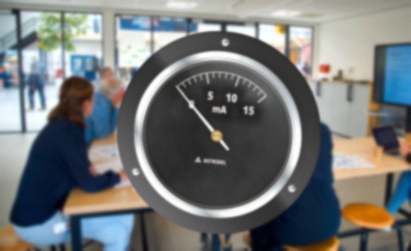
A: 0 mA
